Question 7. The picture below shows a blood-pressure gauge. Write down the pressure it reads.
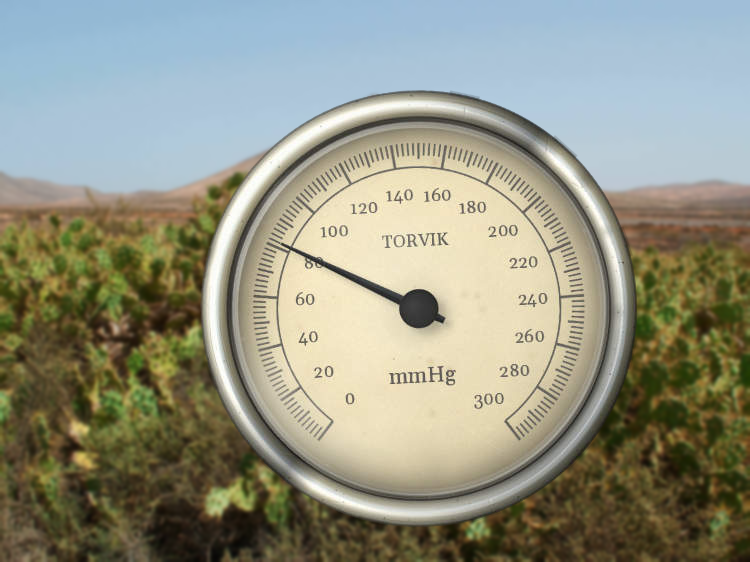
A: 82 mmHg
